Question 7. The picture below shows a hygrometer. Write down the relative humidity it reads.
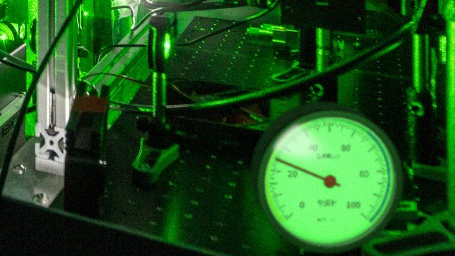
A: 25 %
